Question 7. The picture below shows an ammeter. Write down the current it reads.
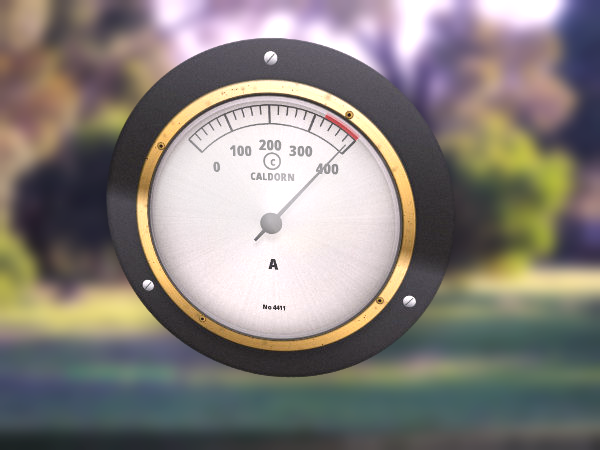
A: 390 A
